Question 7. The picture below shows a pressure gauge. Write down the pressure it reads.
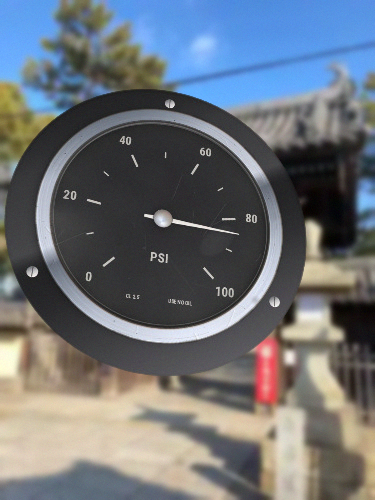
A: 85 psi
